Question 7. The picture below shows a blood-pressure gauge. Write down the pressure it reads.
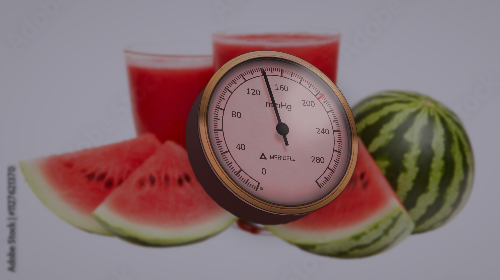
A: 140 mmHg
